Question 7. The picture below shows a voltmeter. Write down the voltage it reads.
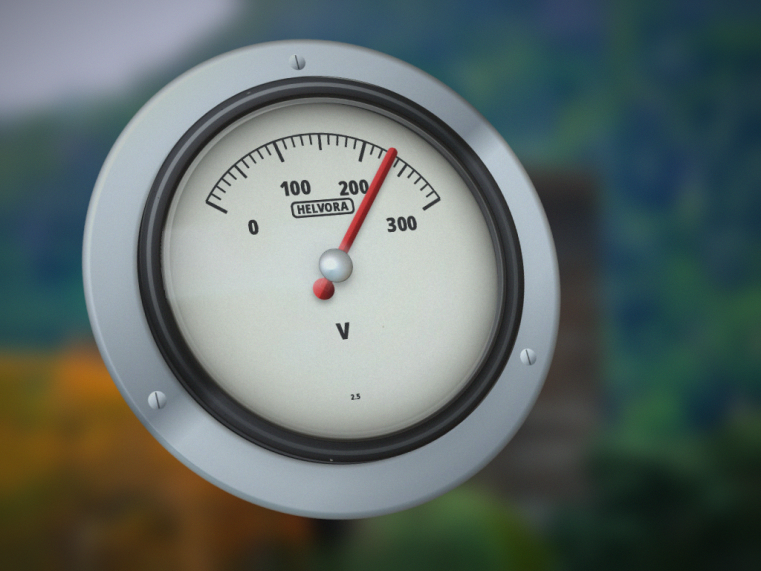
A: 230 V
